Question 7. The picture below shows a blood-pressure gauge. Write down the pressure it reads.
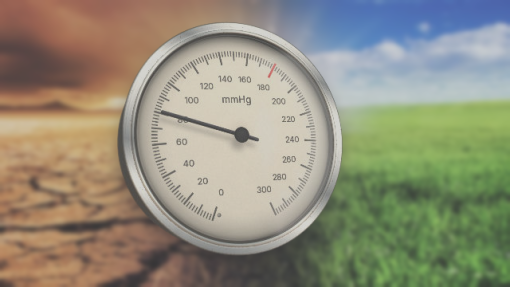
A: 80 mmHg
